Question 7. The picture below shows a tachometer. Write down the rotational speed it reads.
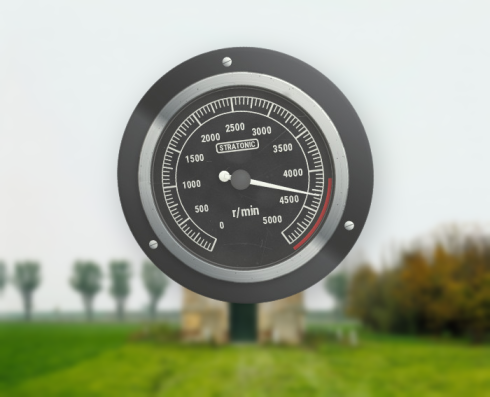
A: 4300 rpm
